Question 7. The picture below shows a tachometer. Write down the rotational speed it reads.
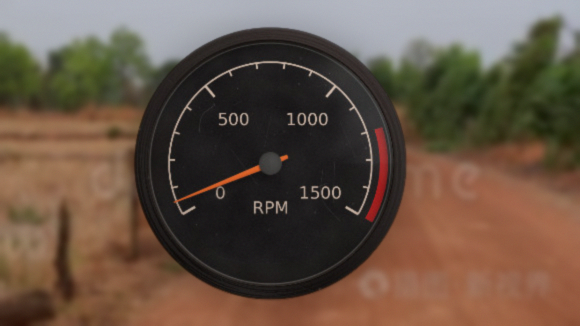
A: 50 rpm
